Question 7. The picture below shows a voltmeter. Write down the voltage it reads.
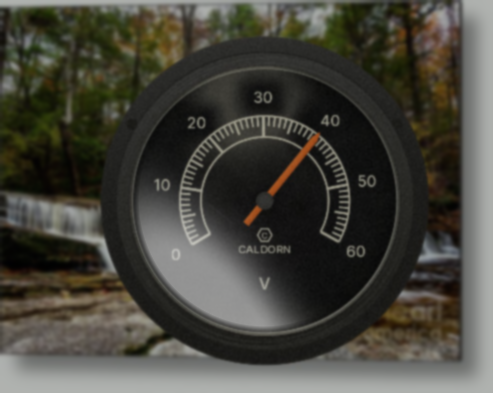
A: 40 V
